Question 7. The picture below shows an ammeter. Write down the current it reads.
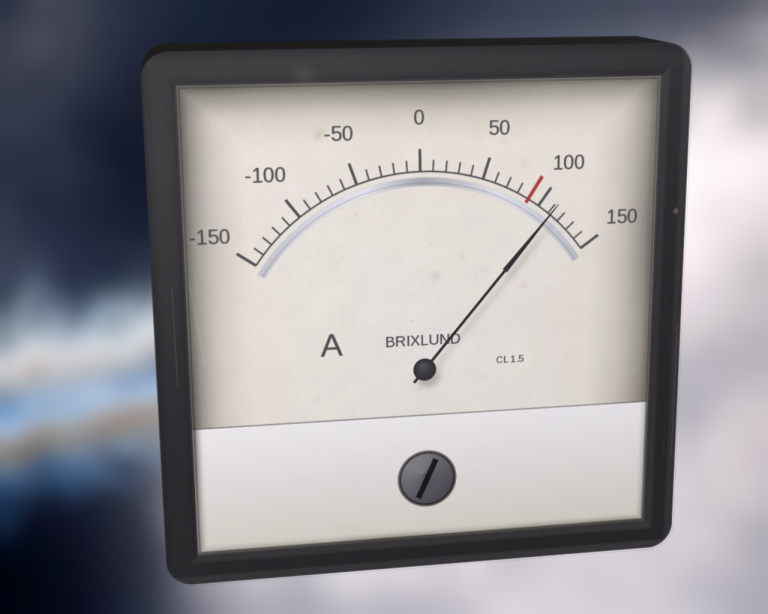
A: 110 A
